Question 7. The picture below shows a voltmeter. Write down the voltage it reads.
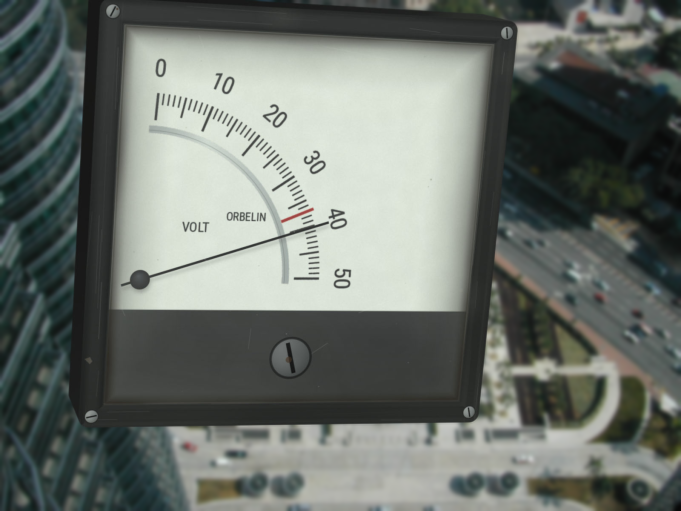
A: 40 V
